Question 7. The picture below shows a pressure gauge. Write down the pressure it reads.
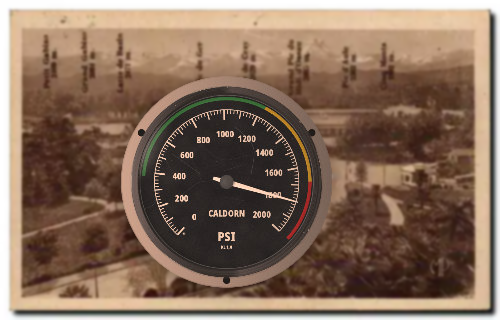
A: 1800 psi
